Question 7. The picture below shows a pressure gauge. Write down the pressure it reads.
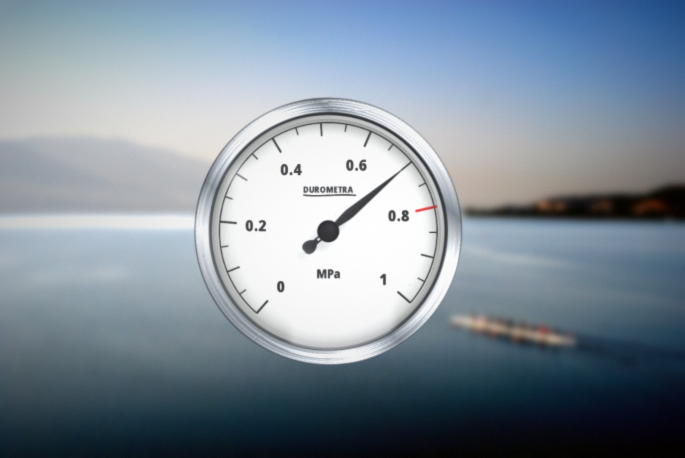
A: 0.7 MPa
